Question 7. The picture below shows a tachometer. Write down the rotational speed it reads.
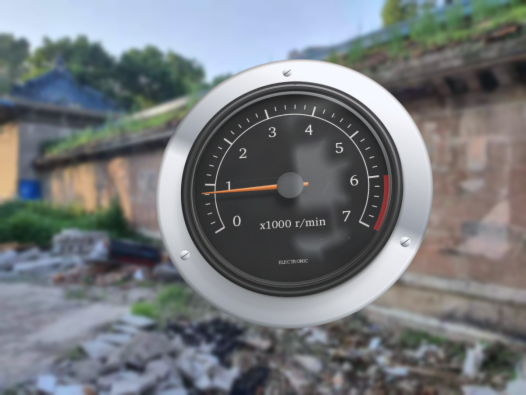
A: 800 rpm
